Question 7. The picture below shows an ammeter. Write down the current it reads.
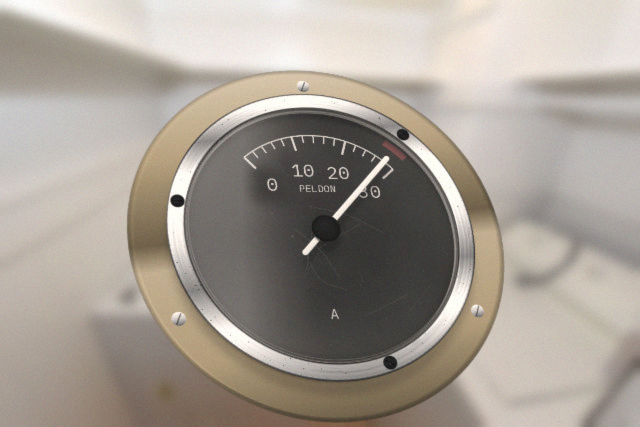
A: 28 A
